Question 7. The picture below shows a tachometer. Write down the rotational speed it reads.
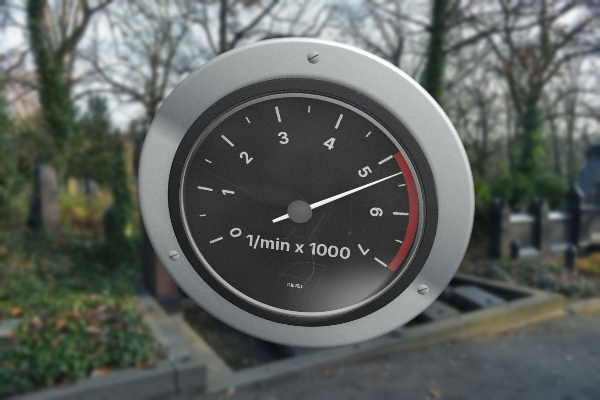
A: 5250 rpm
